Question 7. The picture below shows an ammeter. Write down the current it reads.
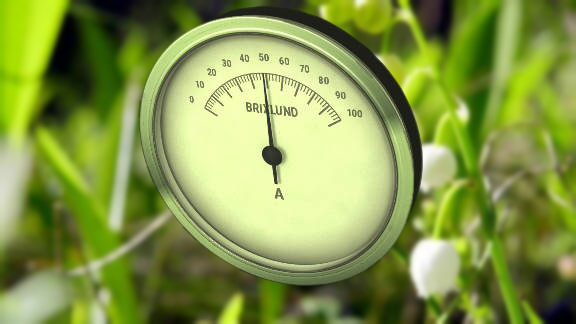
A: 50 A
